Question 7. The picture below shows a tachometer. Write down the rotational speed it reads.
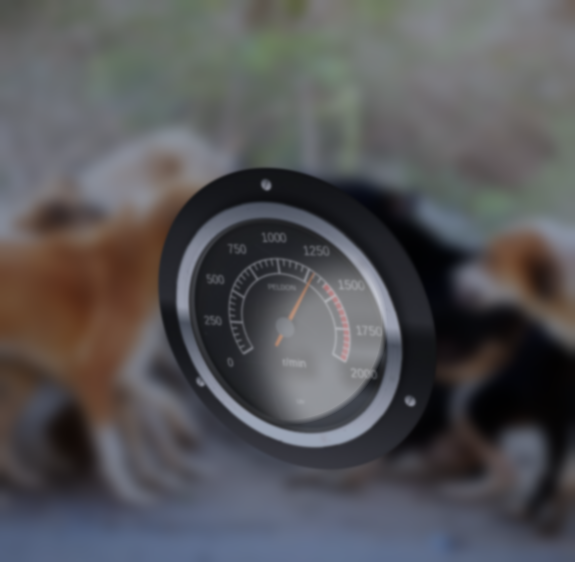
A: 1300 rpm
